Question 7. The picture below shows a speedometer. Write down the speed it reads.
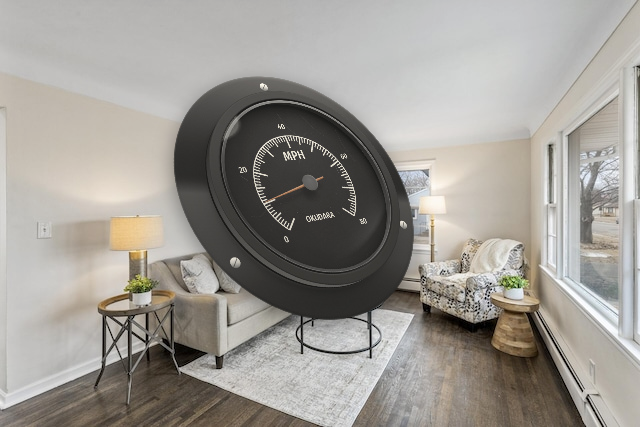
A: 10 mph
